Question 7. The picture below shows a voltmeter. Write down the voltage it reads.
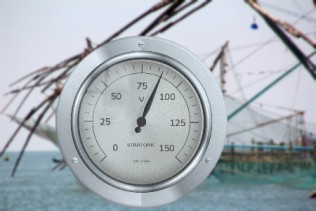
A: 87.5 V
